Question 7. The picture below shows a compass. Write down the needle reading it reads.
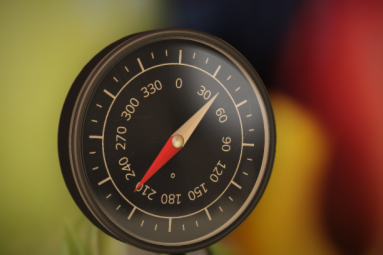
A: 220 °
